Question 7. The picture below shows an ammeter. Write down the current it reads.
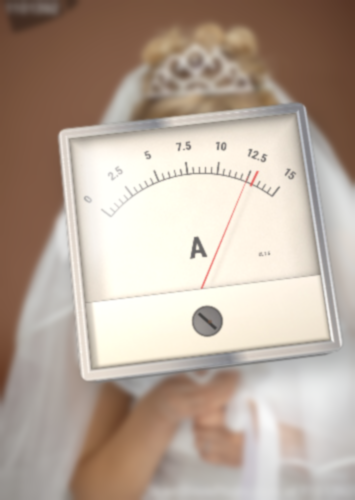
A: 12.5 A
